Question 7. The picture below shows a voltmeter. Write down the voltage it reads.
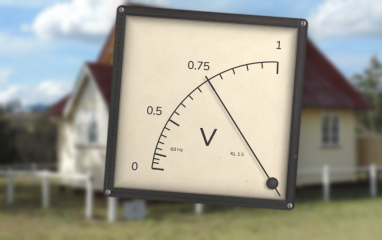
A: 0.75 V
